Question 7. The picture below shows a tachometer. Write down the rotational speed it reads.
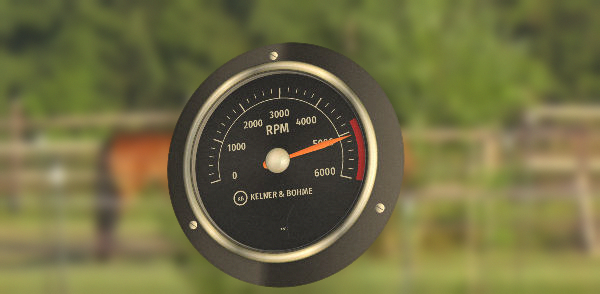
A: 5100 rpm
